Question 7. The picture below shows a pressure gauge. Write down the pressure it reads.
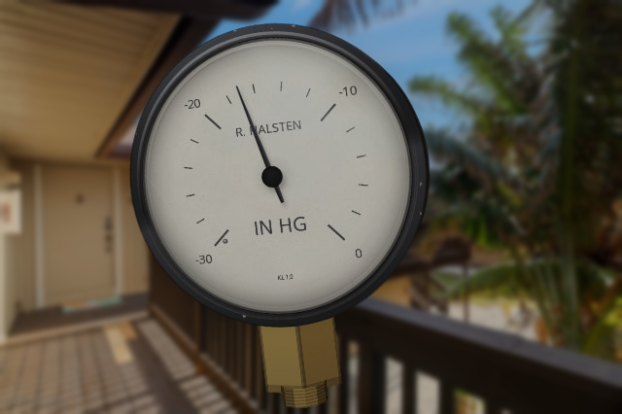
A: -17 inHg
